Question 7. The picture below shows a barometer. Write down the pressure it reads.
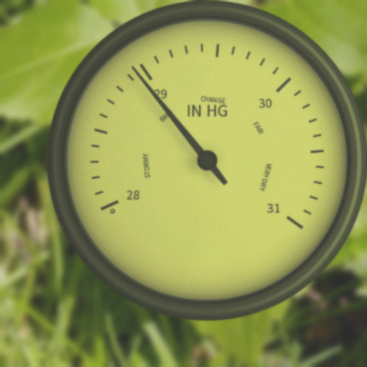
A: 28.95 inHg
